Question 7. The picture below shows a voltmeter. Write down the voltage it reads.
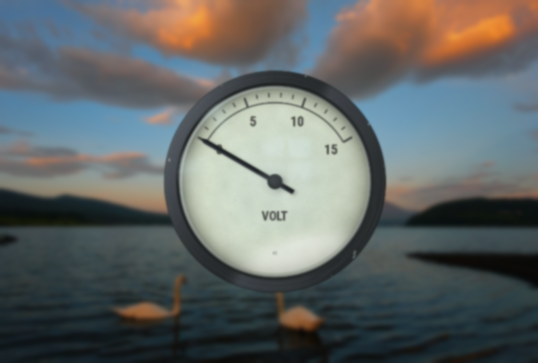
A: 0 V
